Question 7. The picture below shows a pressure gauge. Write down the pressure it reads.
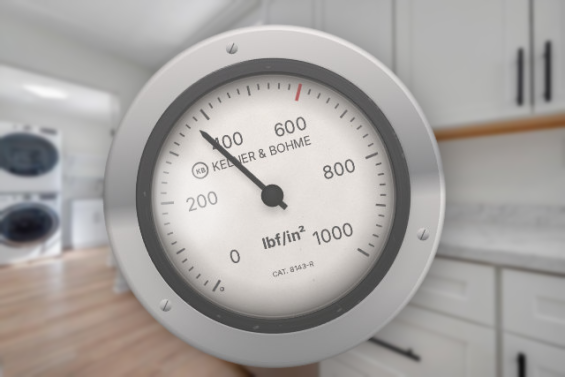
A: 370 psi
